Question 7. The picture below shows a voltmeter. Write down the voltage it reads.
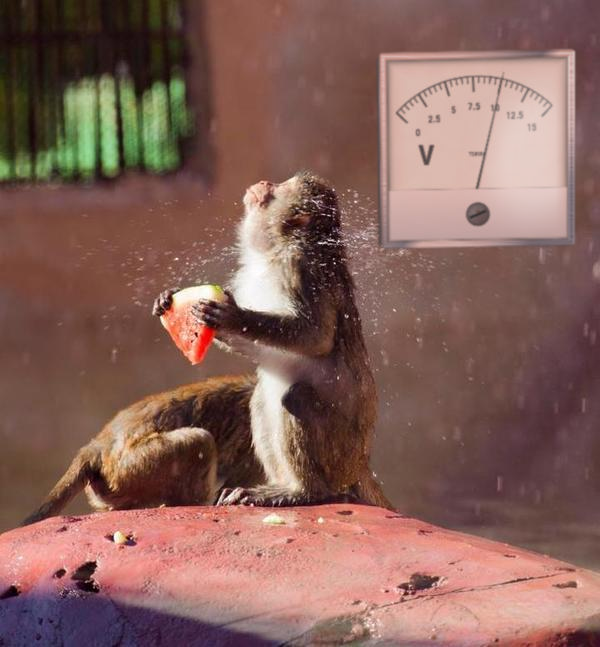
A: 10 V
